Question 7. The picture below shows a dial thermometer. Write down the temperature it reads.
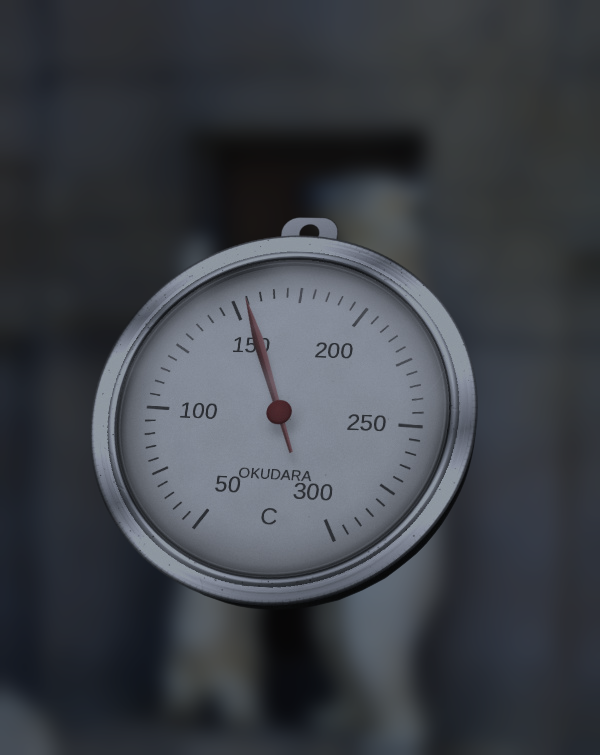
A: 155 °C
